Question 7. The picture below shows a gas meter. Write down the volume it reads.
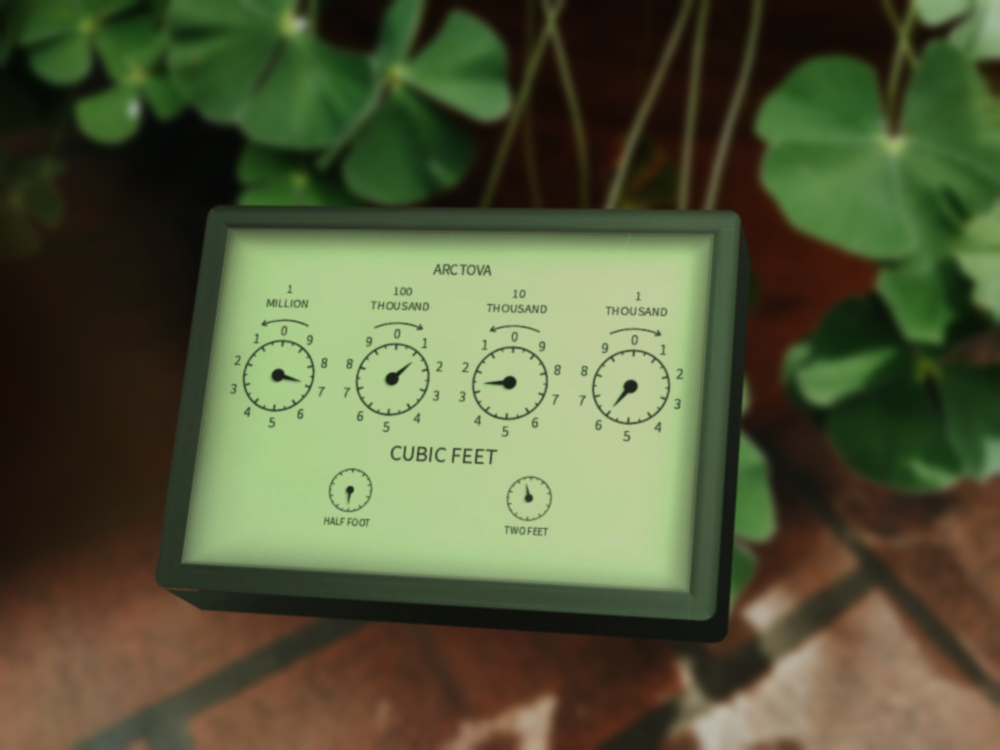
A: 712600 ft³
